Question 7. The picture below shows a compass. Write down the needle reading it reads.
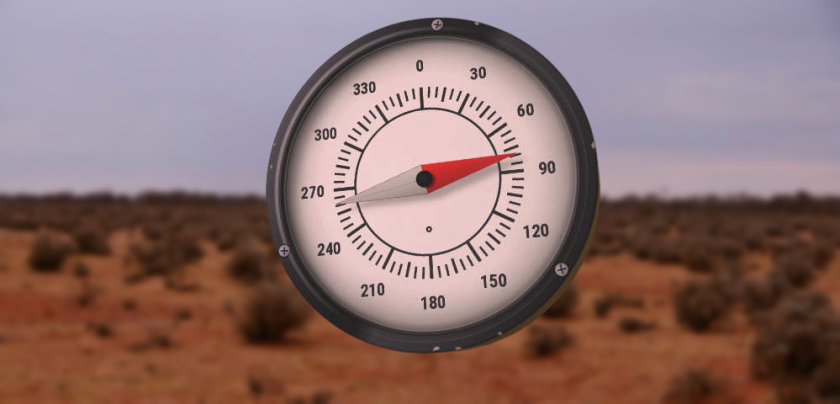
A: 80 °
